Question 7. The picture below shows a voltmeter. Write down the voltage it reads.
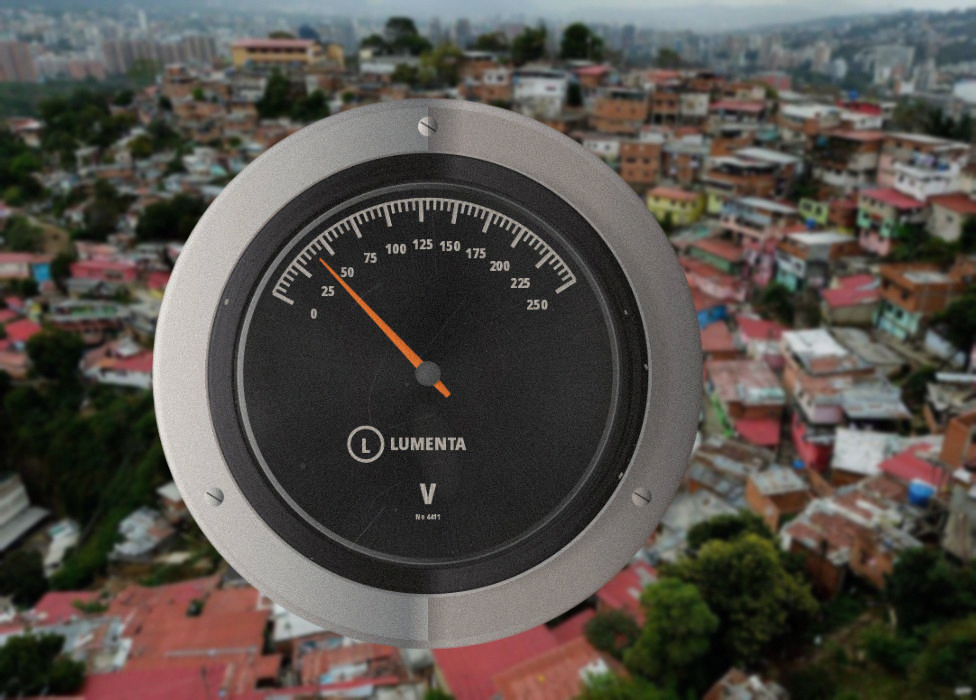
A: 40 V
